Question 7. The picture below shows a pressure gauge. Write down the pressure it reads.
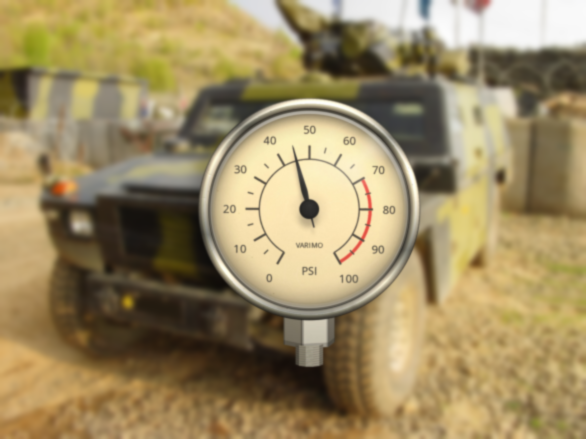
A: 45 psi
